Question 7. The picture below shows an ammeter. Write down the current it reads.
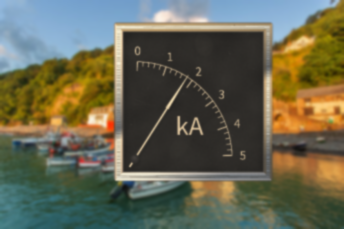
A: 1.8 kA
